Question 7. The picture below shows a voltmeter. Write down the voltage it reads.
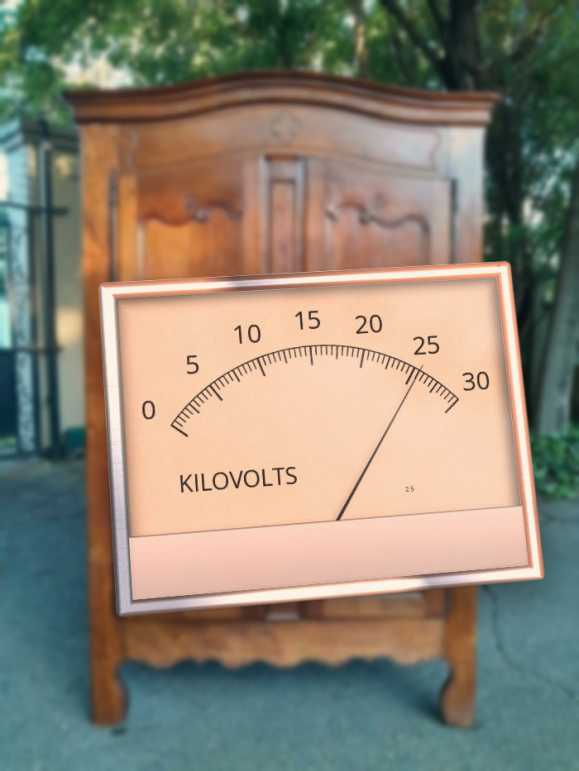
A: 25.5 kV
